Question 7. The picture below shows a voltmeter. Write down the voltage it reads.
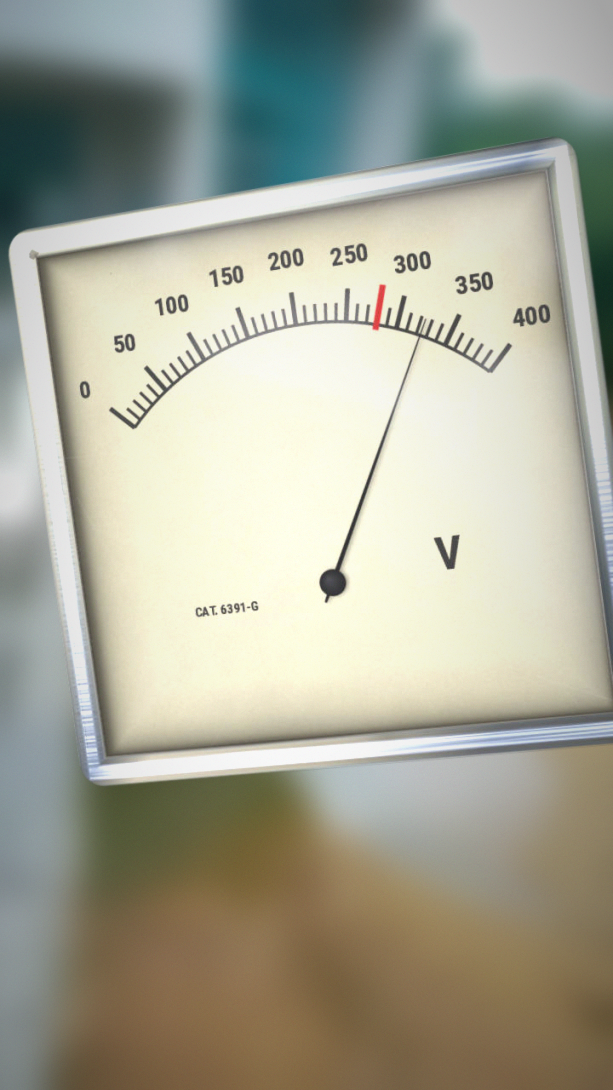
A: 325 V
